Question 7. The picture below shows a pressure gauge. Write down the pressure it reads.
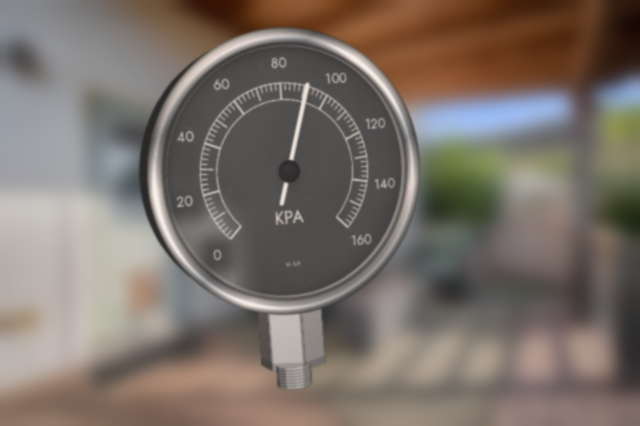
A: 90 kPa
